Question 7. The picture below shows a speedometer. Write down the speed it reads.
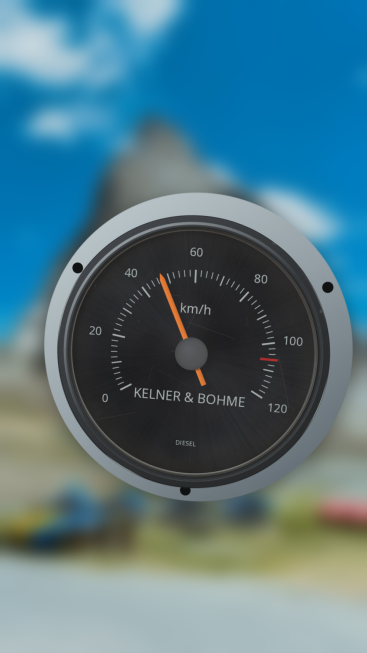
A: 48 km/h
